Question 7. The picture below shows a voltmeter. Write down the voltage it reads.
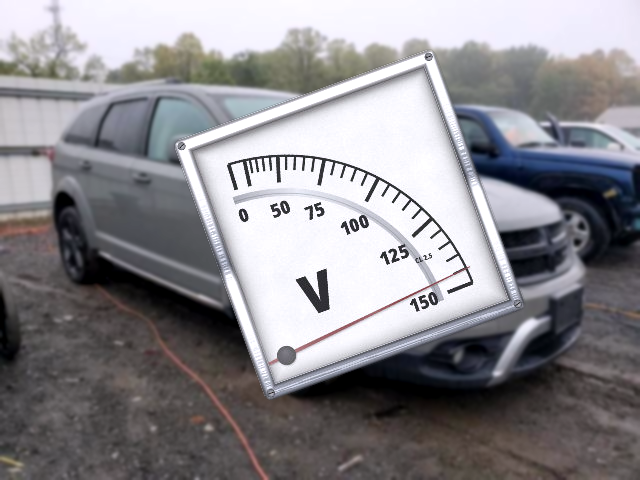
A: 145 V
